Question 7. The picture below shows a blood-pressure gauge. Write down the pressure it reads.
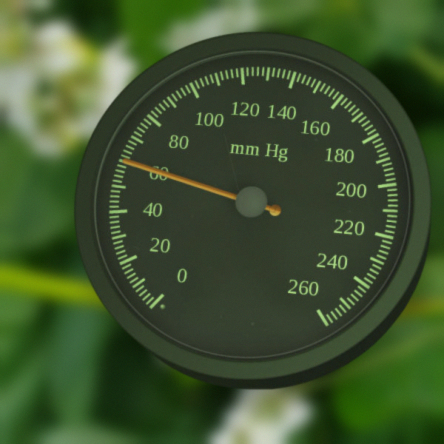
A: 60 mmHg
